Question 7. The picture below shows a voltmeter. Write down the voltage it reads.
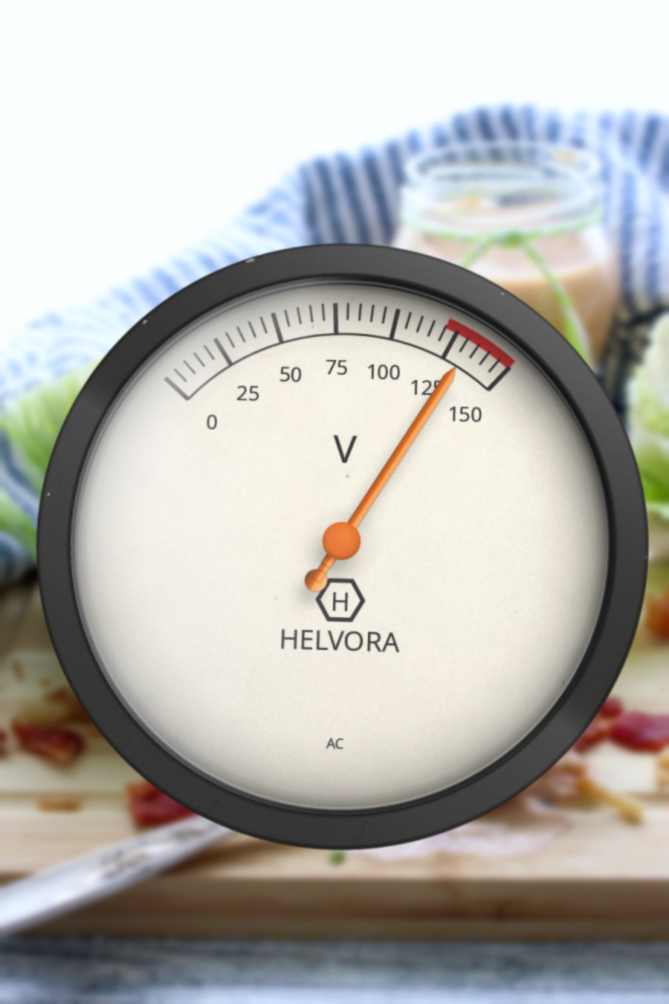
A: 132.5 V
